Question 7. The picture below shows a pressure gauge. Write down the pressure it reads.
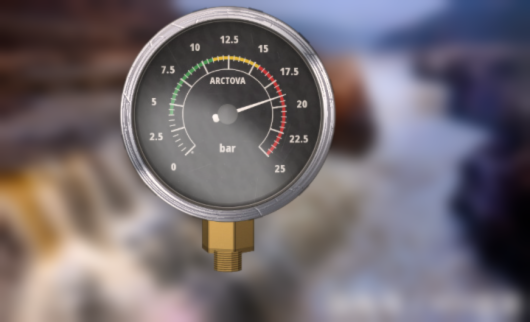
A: 19 bar
